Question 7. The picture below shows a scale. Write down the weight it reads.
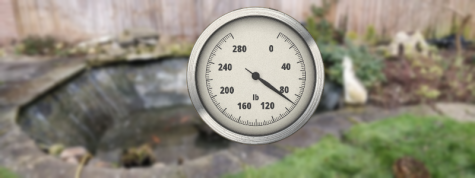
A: 90 lb
